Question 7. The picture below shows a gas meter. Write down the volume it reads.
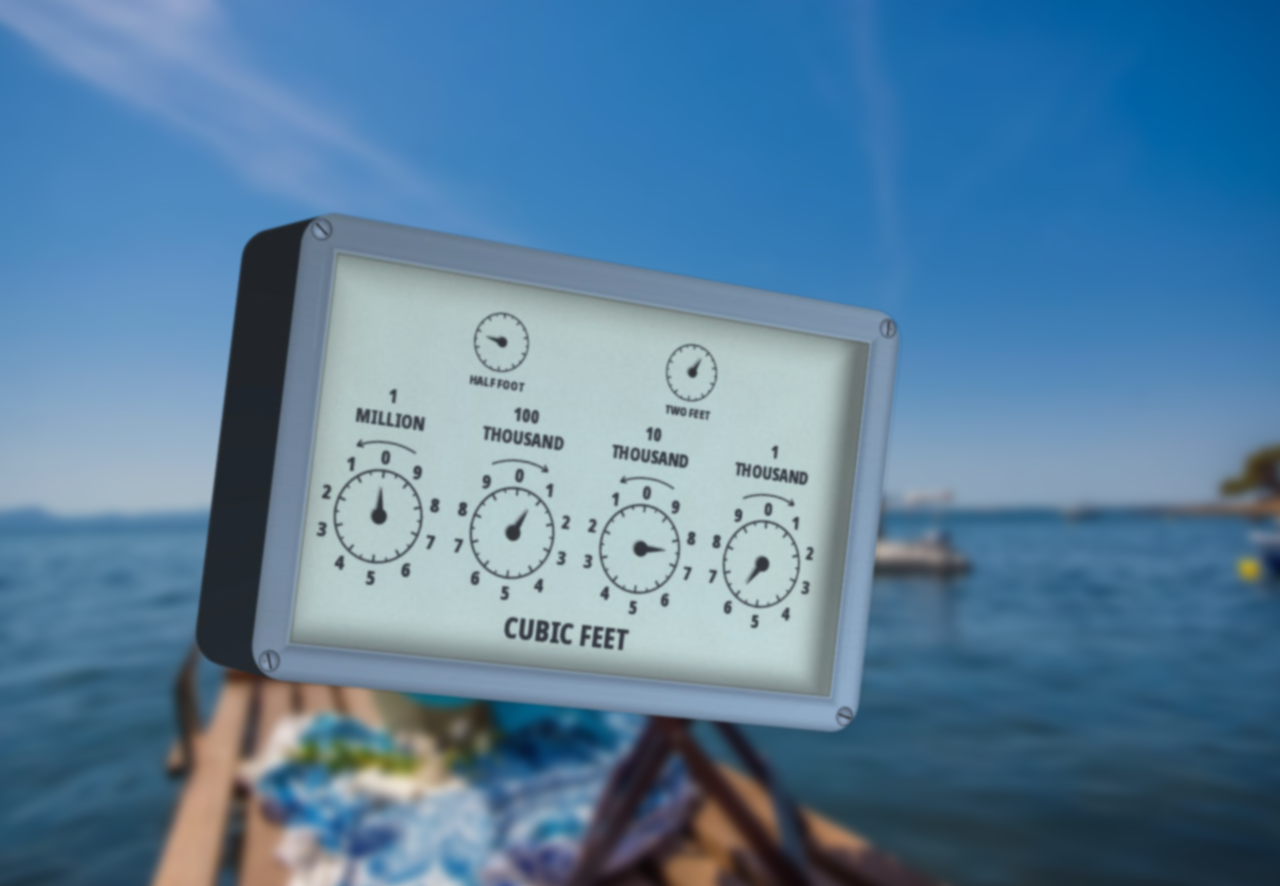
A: 7600 ft³
